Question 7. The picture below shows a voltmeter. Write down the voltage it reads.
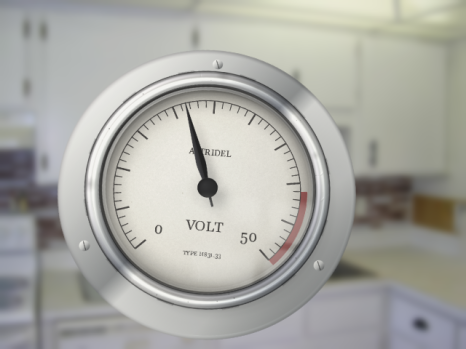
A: 21.5 V
